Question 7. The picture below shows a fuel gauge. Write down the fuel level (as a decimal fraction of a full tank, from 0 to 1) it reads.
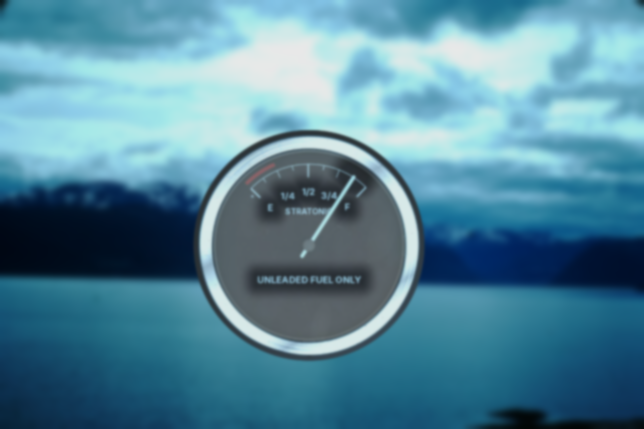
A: 0.875
